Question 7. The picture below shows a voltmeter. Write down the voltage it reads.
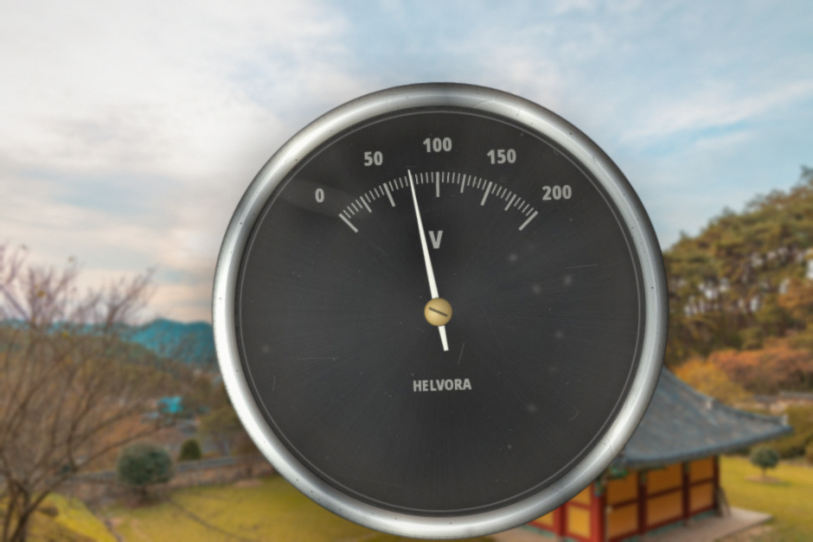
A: 75 V
